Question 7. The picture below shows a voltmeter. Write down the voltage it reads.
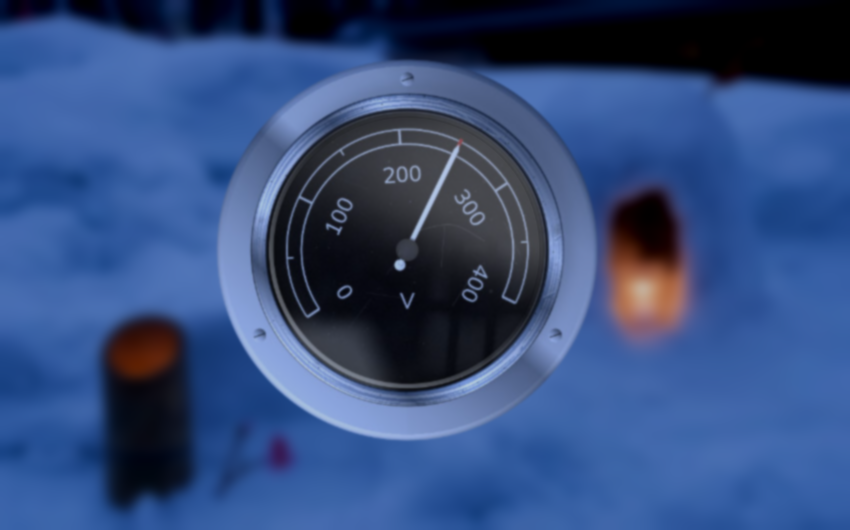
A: 250 V
